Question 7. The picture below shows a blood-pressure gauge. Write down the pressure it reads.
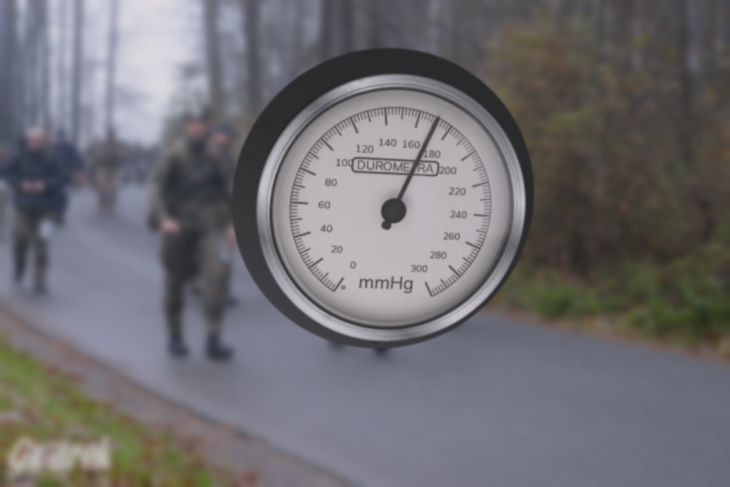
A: 170 mmHg
